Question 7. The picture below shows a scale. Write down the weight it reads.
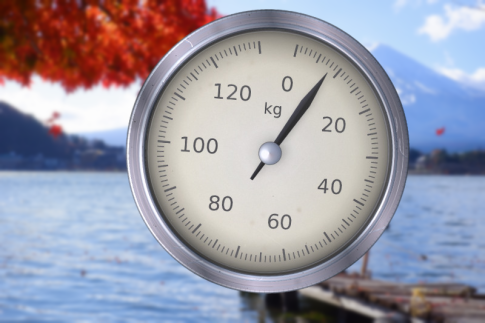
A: 8 kg
